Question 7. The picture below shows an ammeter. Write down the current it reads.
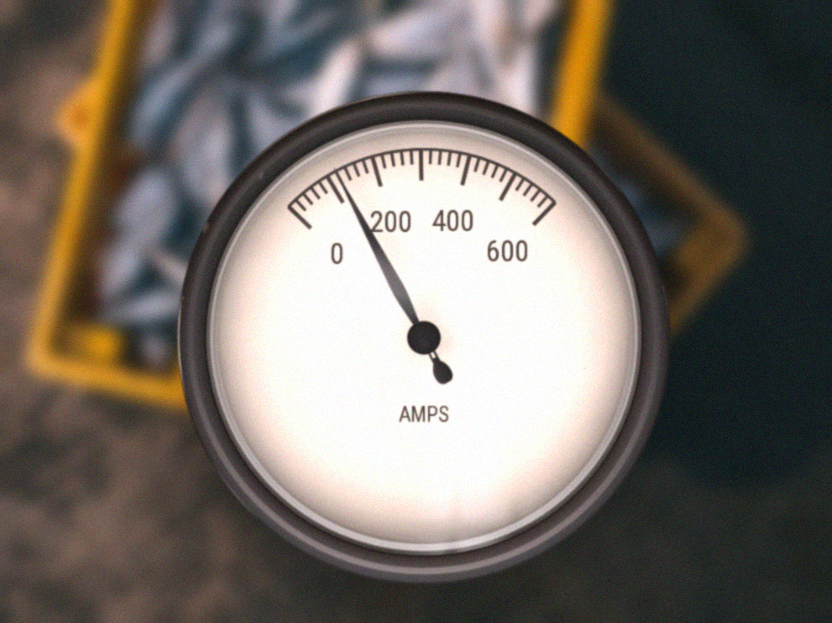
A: 120 A
